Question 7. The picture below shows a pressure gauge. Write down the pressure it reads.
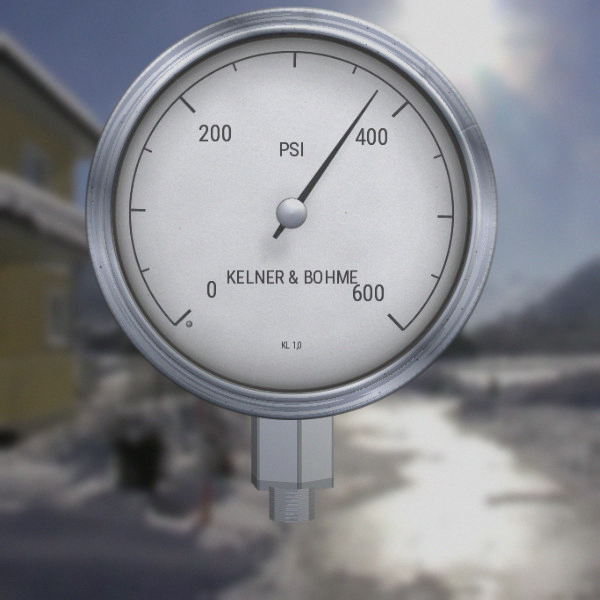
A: 375 psi
